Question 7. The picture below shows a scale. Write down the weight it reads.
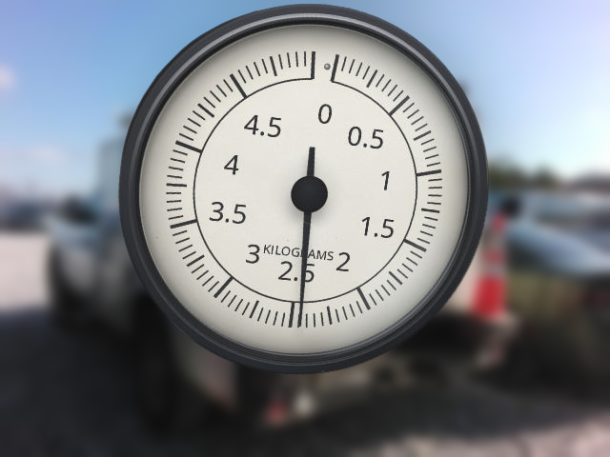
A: 2.45 kg
